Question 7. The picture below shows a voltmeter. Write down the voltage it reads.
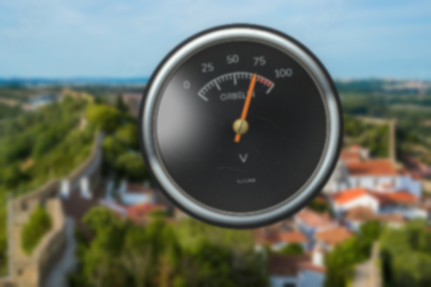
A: 75 V
